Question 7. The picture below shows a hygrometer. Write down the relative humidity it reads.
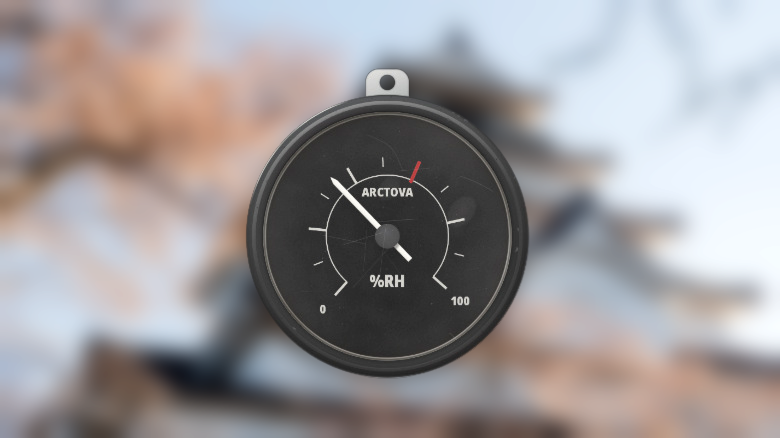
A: 35 %
